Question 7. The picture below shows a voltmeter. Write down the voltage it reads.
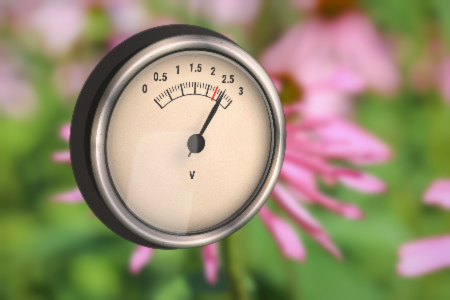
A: 2.5 V
